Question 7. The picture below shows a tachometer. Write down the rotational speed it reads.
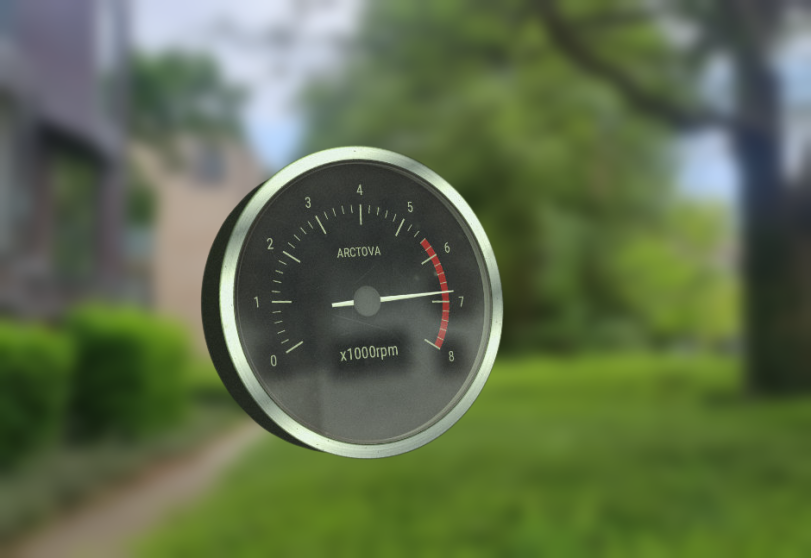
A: 6800 rpm
